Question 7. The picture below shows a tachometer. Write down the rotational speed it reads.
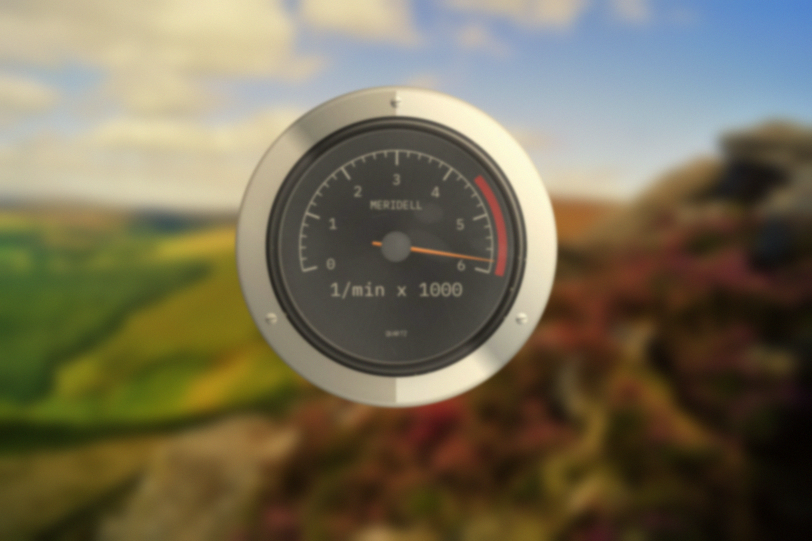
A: 5800 rpm
